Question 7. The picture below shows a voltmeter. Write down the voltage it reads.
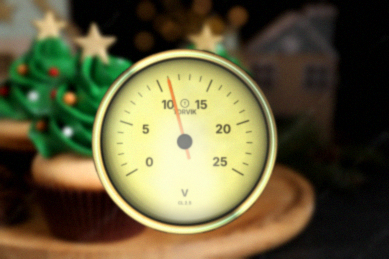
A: 11 V
